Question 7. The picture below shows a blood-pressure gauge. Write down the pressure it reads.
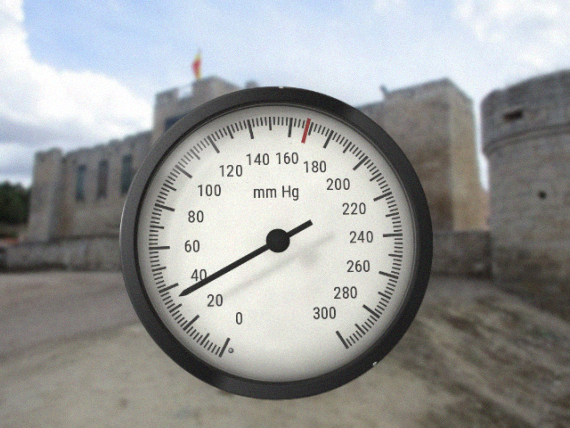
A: 34 mmHg
